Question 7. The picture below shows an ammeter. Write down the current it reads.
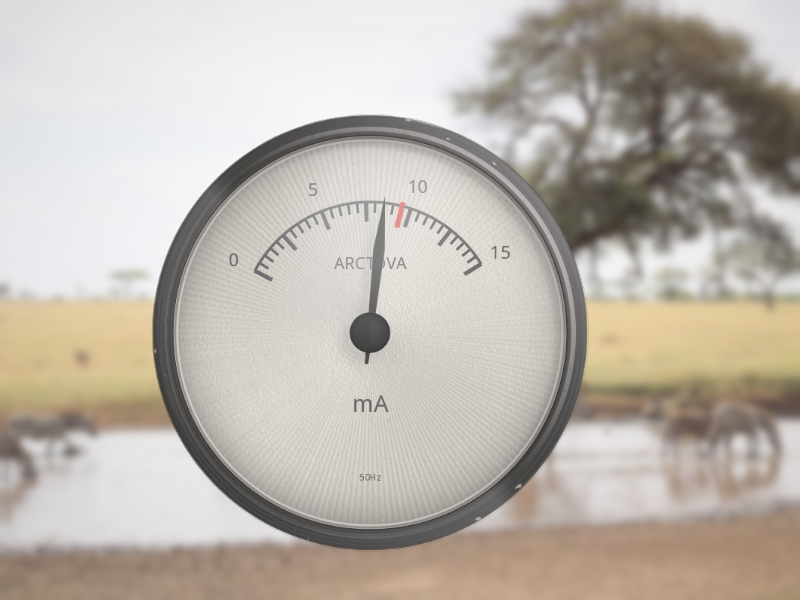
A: 8.5 mA
